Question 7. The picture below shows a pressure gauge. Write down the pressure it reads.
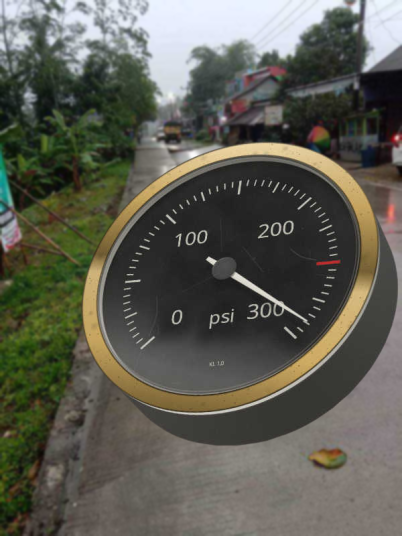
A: 290 psi
